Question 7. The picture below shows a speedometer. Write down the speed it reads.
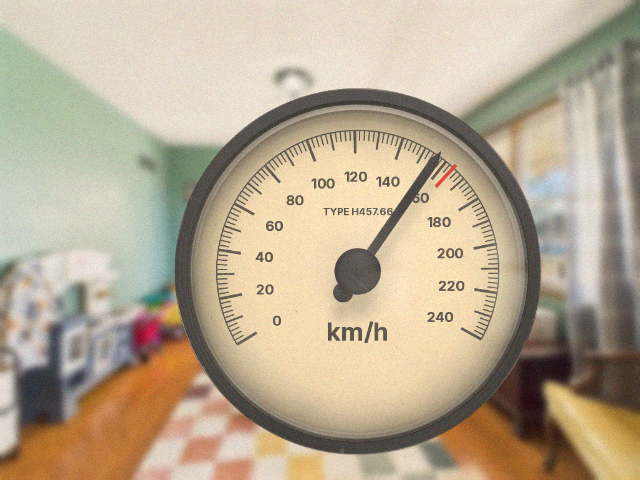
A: 156 km/h
